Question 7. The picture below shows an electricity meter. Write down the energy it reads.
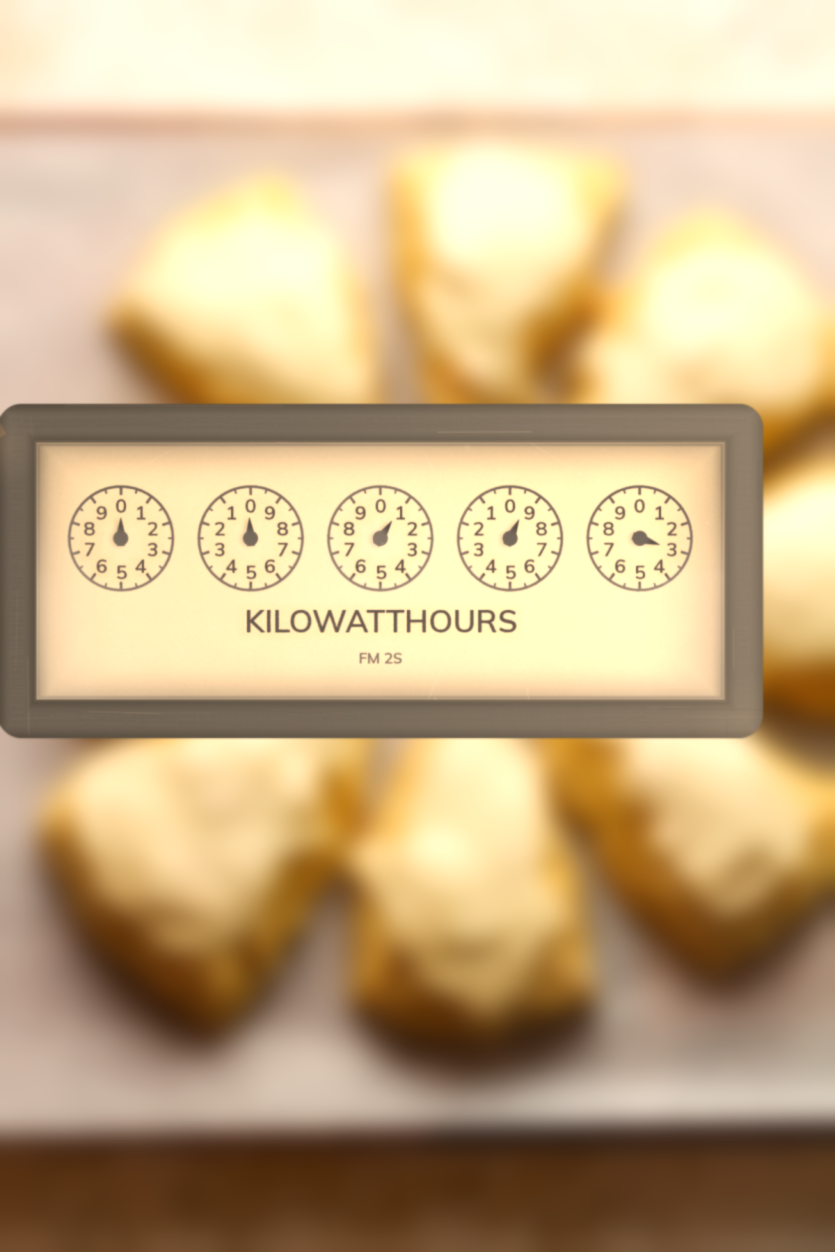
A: 93 kWh
